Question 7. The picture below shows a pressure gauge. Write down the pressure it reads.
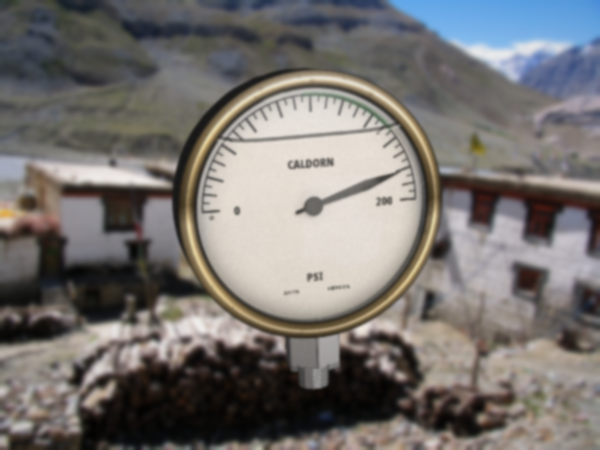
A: 180 psi
